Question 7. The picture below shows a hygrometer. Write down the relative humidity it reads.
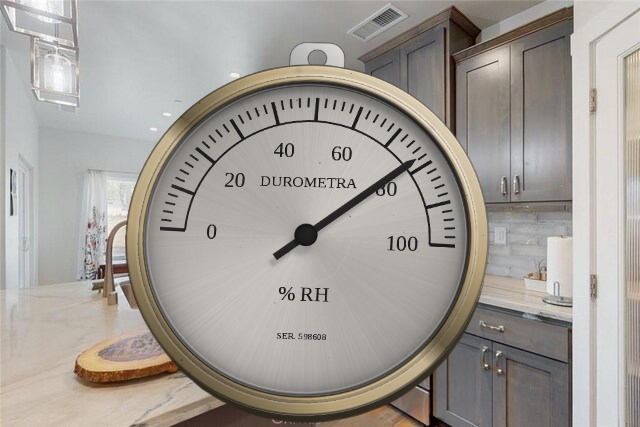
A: 78 %
